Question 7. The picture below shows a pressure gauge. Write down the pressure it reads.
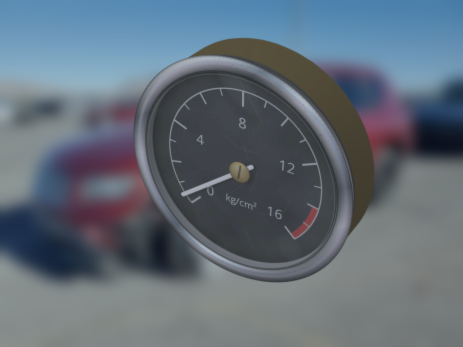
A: 0.5 kg/cm²
